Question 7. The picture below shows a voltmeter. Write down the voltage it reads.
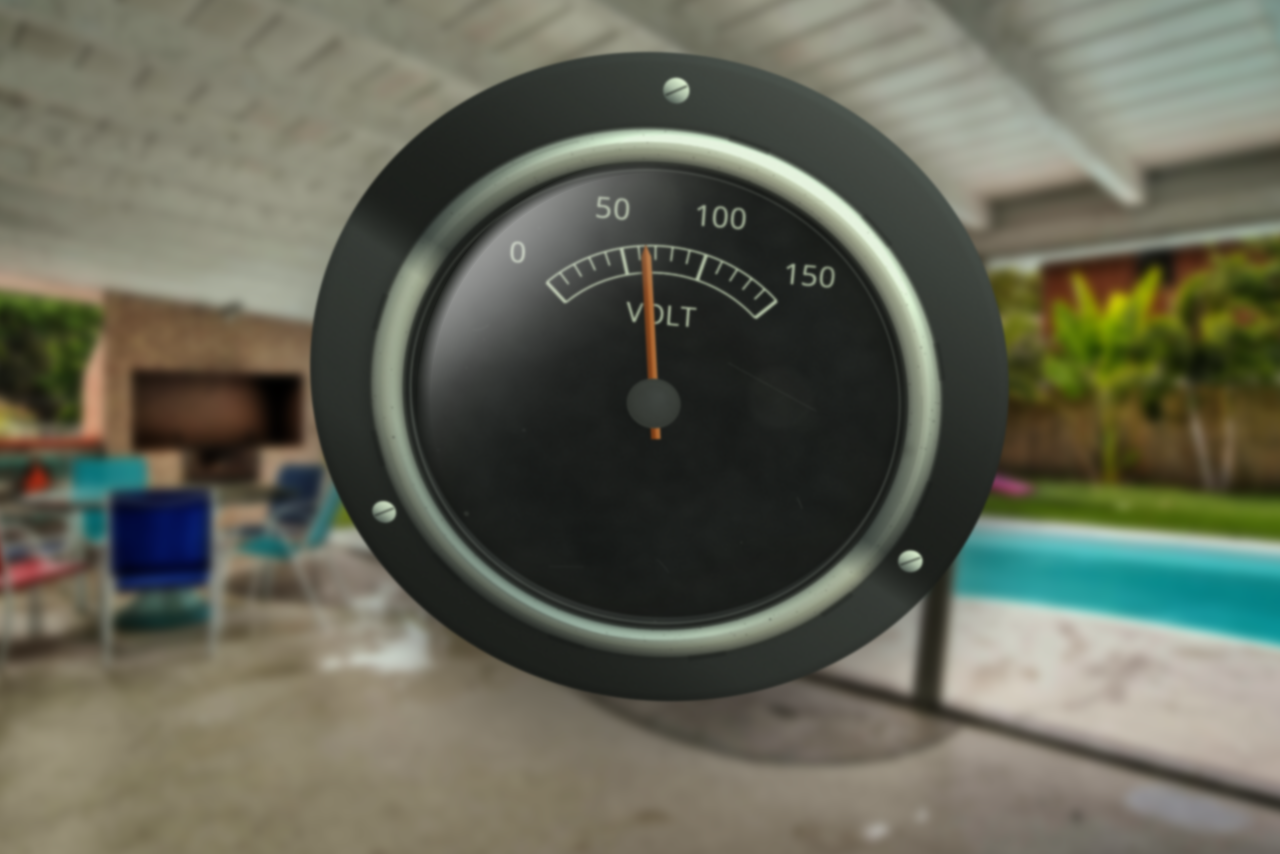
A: 65 V
